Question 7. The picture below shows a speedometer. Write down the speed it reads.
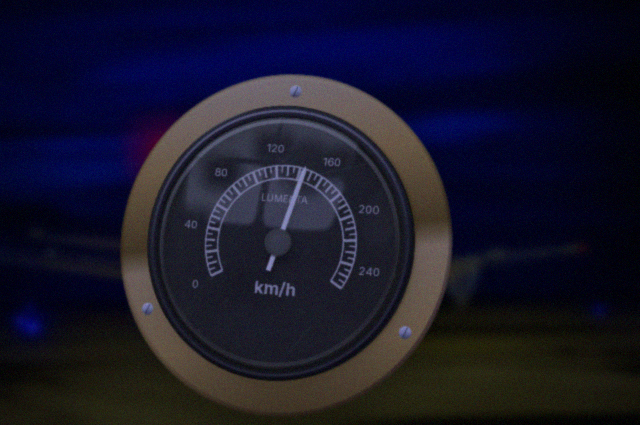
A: 145 km/h
